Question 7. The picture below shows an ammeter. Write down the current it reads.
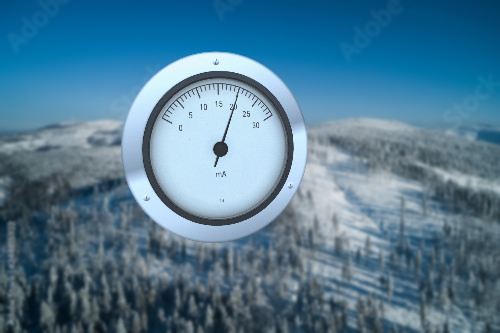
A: 20 mA
